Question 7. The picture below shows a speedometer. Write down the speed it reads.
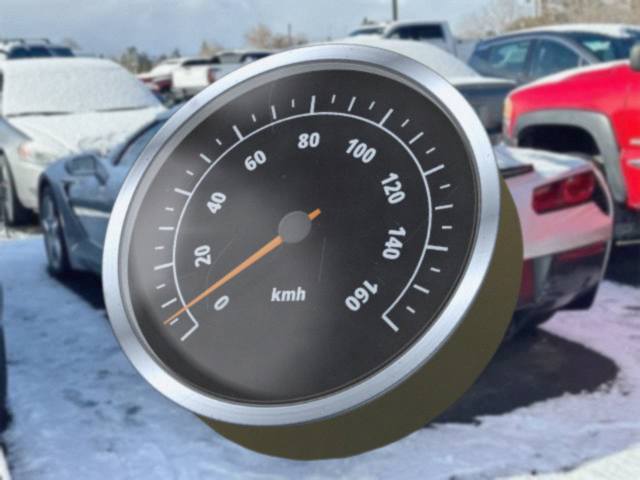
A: 5 km/h
